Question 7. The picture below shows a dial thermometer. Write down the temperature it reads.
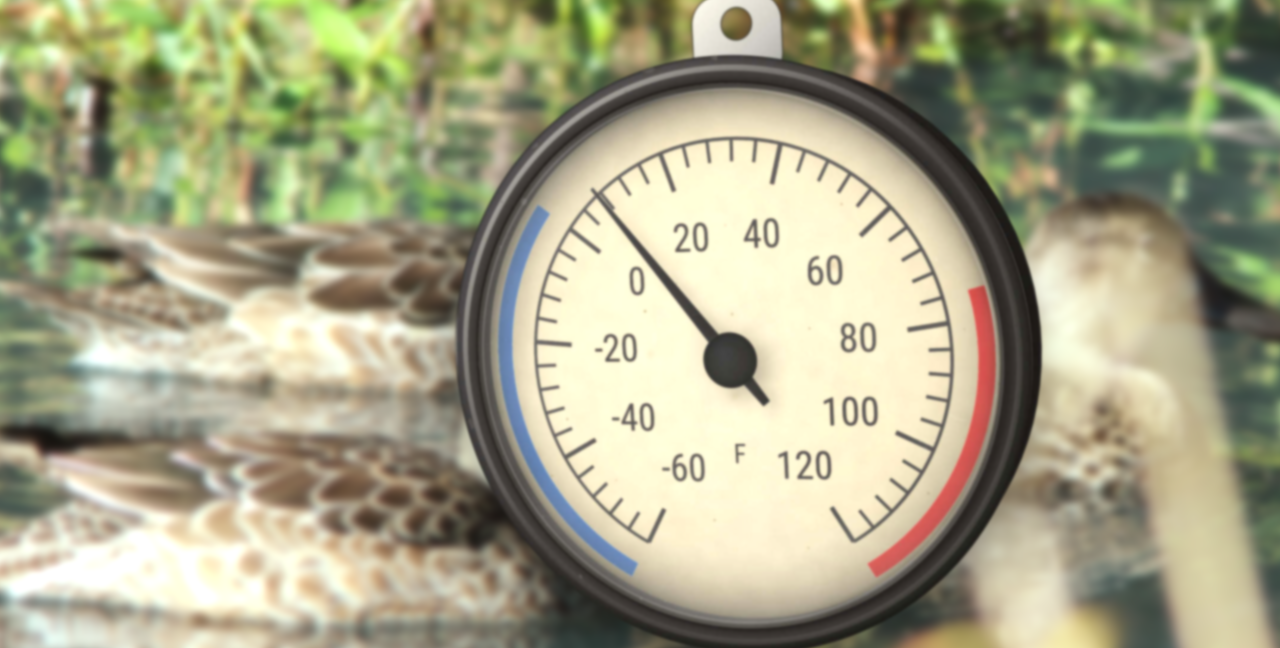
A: 8 °F
